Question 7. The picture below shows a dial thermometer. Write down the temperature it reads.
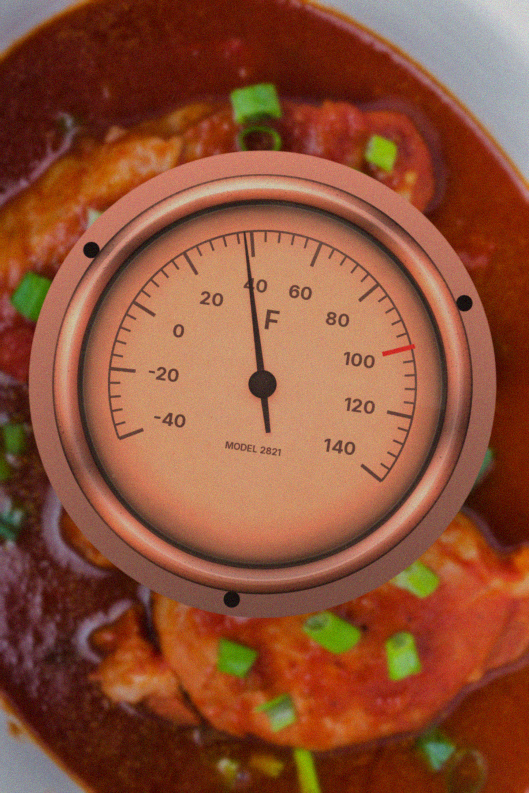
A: 38 °F
